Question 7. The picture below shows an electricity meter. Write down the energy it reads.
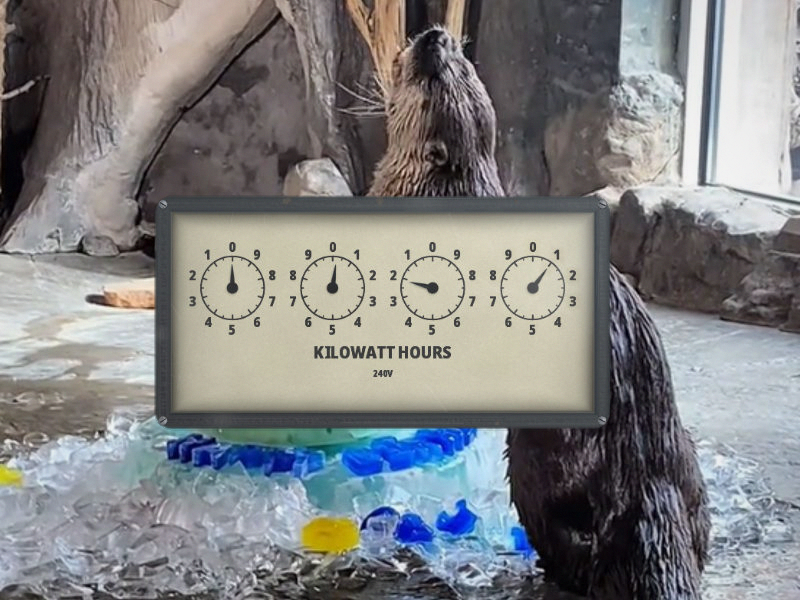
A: 21 kWh
